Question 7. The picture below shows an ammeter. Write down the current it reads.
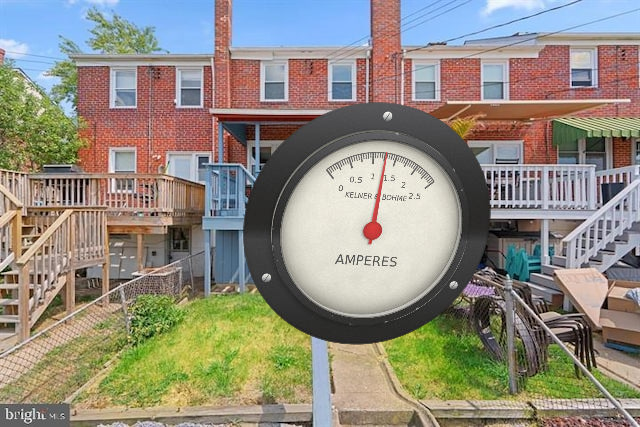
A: 1.25 A
